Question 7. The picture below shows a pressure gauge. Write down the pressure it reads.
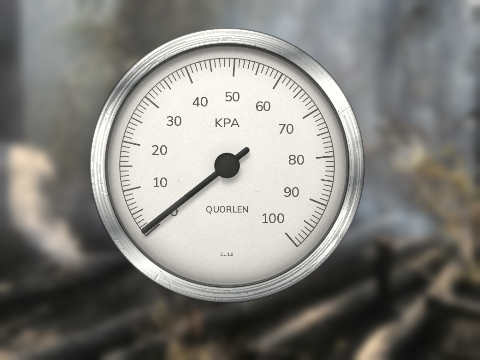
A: 1 kPa
